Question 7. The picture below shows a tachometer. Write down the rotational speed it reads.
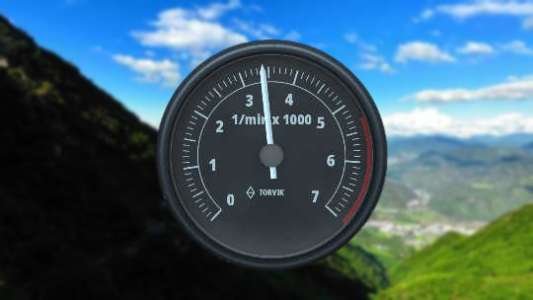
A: 3400 rpm
